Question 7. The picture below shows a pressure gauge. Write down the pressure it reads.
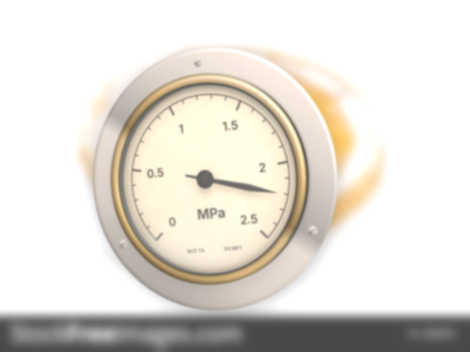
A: 2.2 MPa
